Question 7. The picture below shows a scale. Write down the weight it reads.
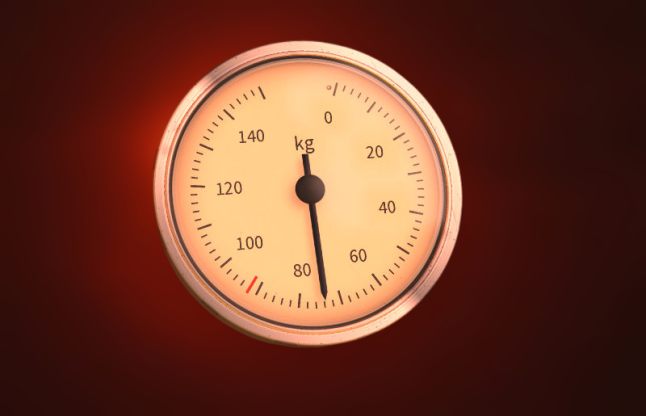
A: 74 kg
